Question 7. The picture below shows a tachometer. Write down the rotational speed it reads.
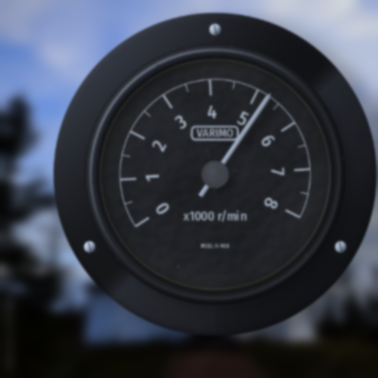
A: 5250 rpm
